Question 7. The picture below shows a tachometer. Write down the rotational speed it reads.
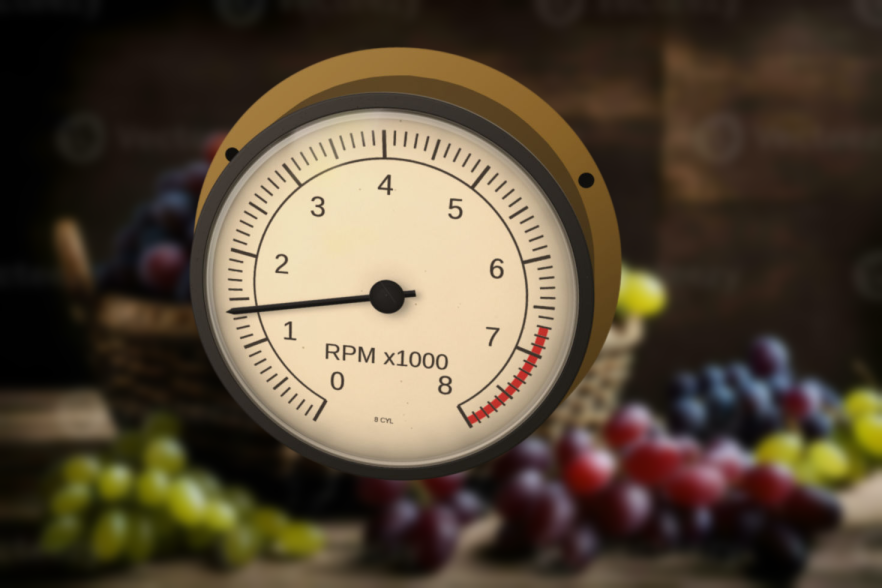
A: 1400 rpm
